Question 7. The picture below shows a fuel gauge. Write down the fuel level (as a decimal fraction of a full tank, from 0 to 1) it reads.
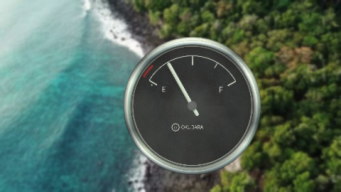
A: 0.25
